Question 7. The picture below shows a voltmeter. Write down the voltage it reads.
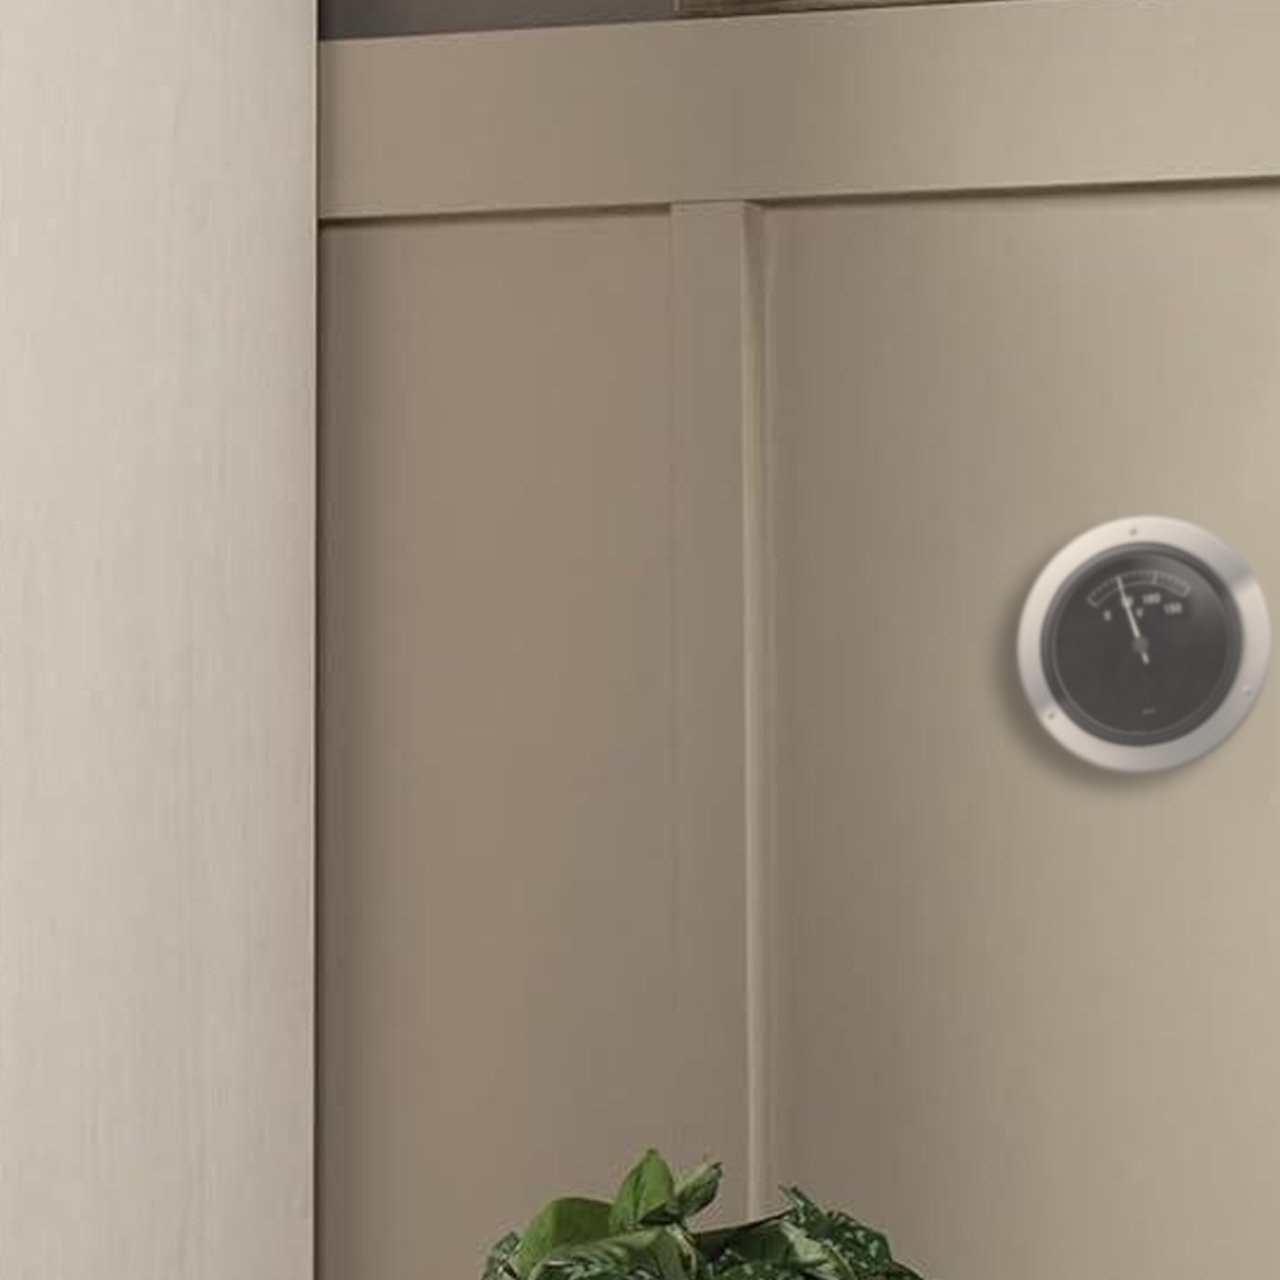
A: 50 V
